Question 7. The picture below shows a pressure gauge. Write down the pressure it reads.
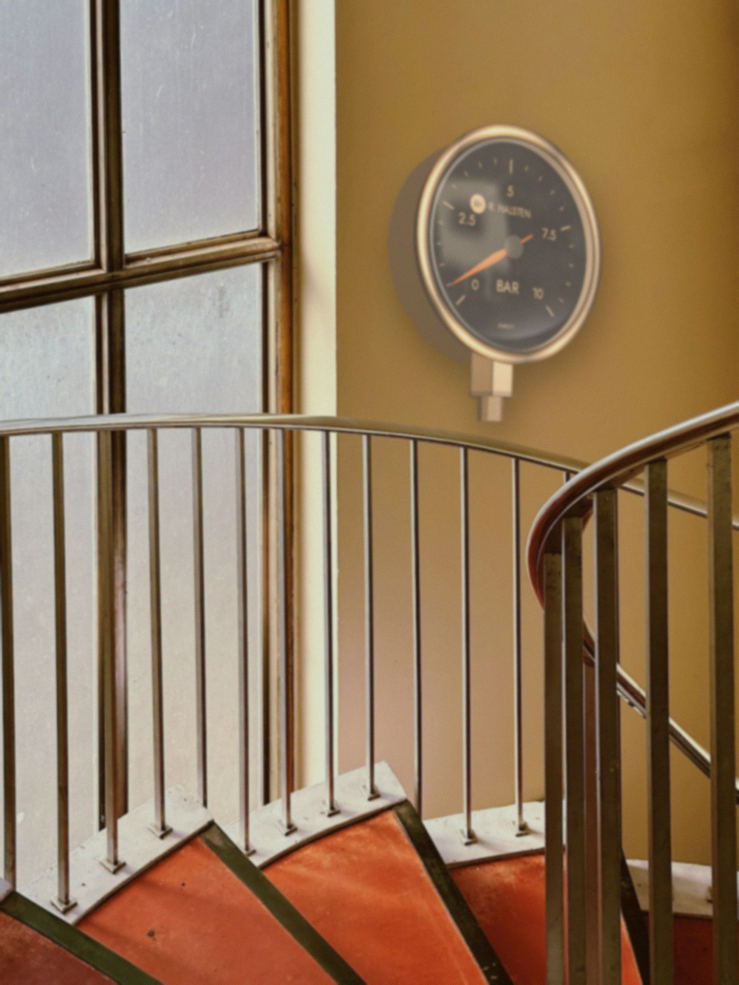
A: 0.5 bar
